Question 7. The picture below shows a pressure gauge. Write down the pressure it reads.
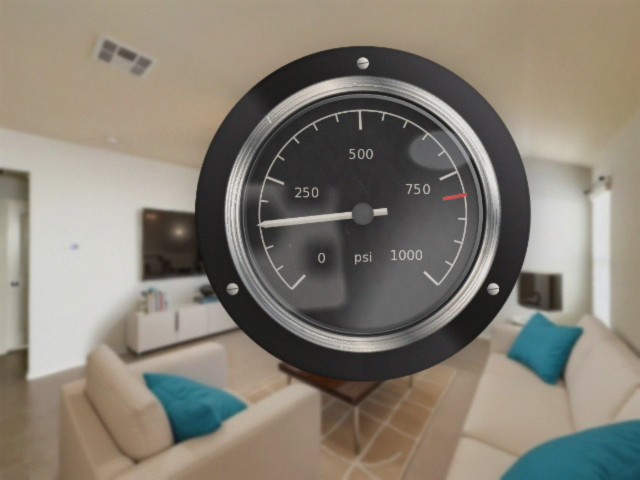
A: 150 psi
